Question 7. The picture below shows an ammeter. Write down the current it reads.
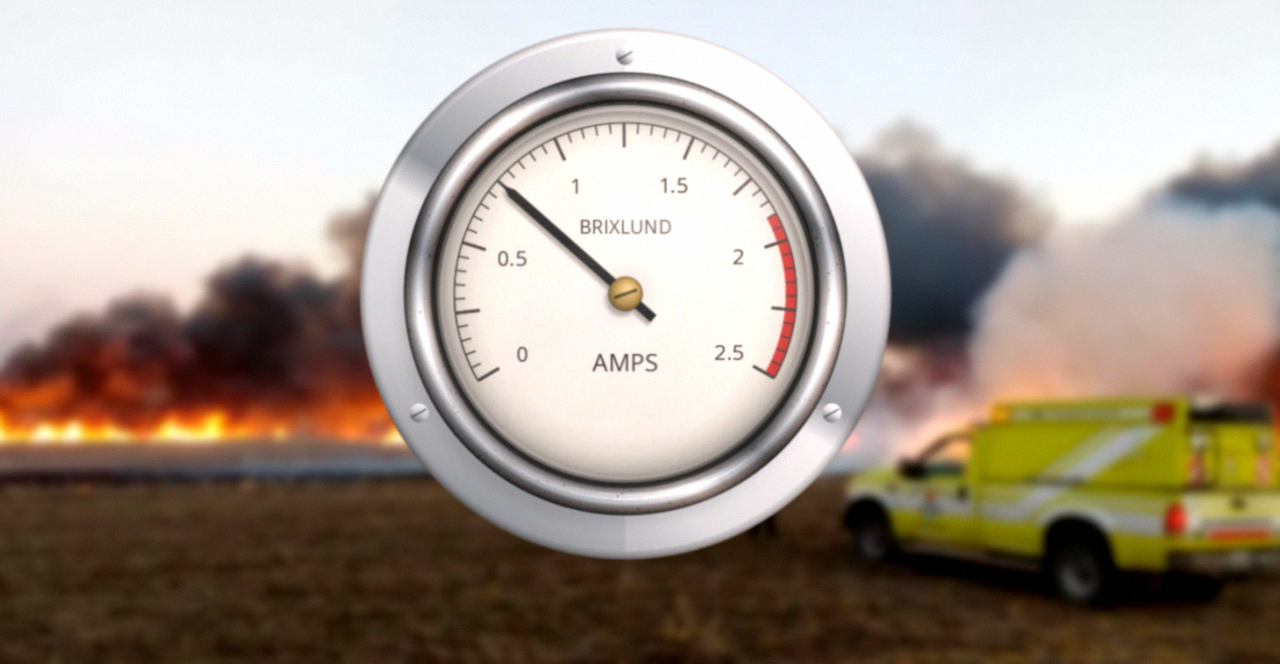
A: 0.75 A
